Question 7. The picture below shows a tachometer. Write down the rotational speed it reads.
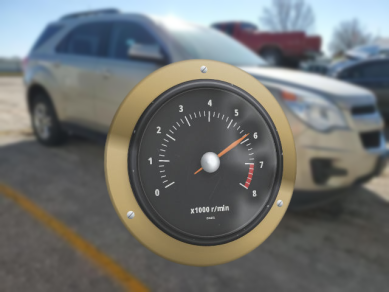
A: 5800 rpm
